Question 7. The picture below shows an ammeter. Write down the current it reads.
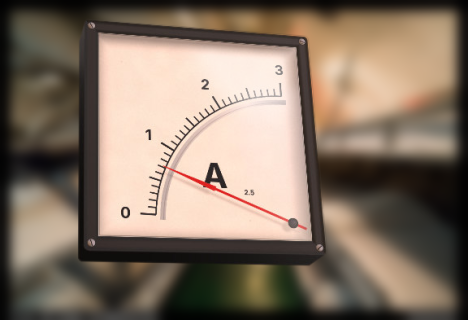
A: 0.7 A
